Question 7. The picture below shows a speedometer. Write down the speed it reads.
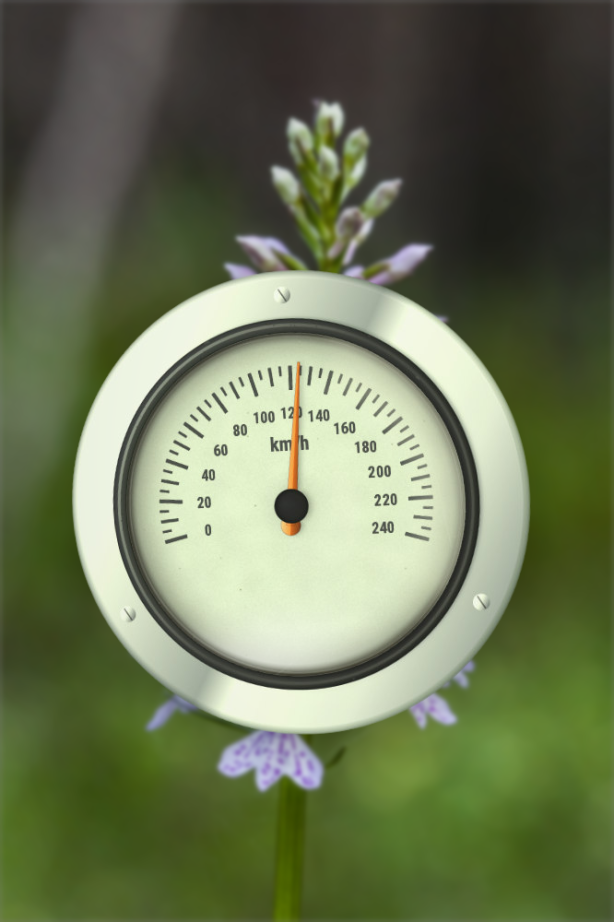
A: 125 km/h
